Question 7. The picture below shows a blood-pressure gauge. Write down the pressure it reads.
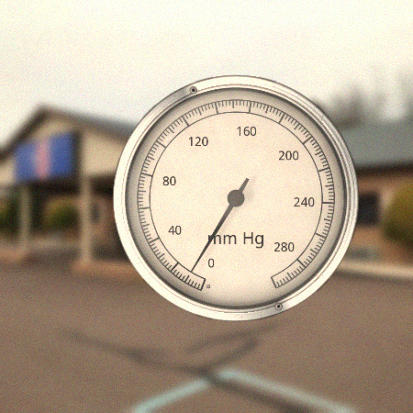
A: 10 mmHg
